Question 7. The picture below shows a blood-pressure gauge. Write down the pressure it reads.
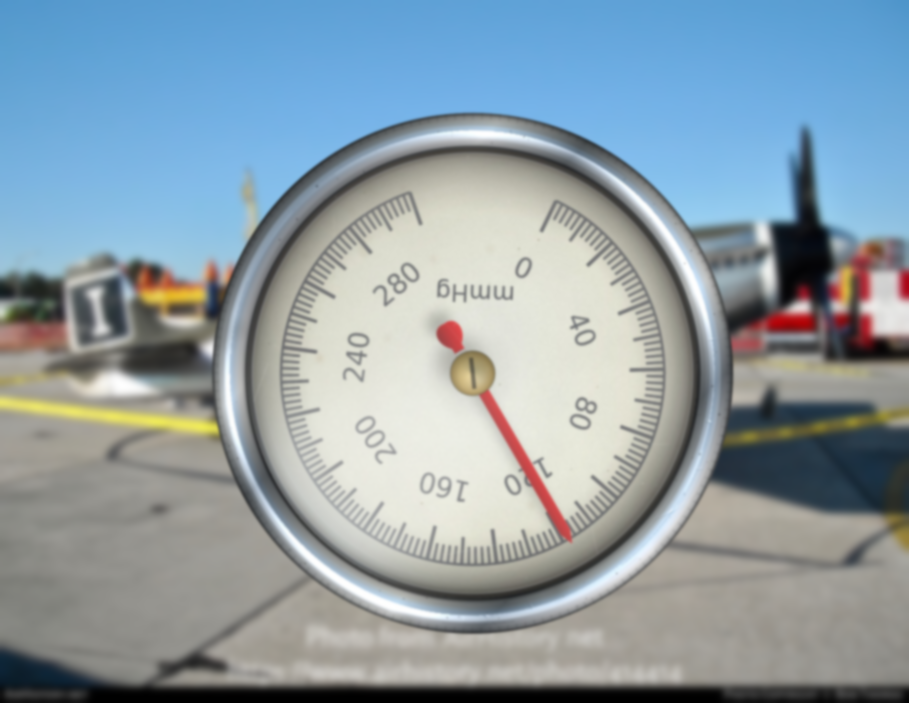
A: 118 mmHg
